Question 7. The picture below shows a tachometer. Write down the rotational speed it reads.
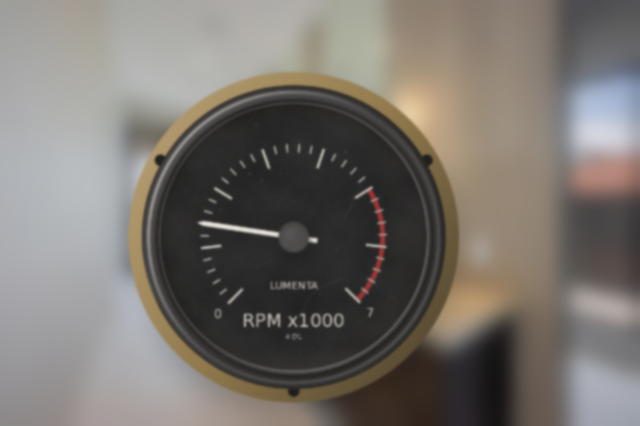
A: 1400 rpm
